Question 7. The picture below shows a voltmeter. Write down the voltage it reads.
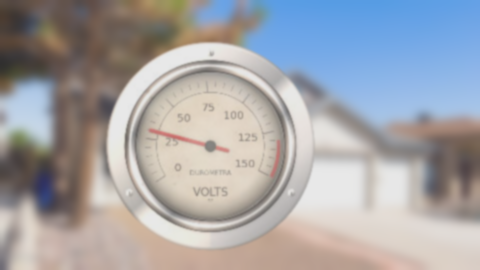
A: 30 V
